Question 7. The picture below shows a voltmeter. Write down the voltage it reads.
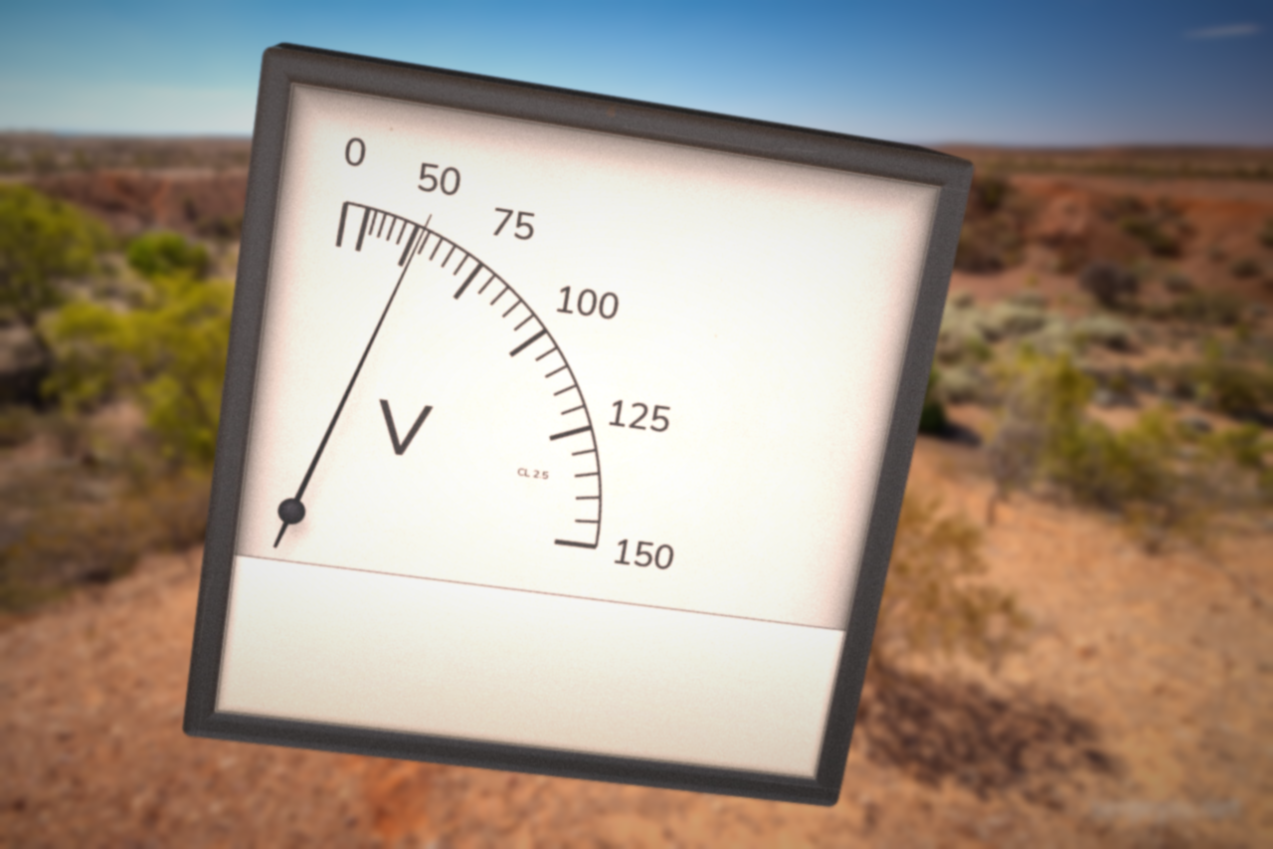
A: 52.5 V
